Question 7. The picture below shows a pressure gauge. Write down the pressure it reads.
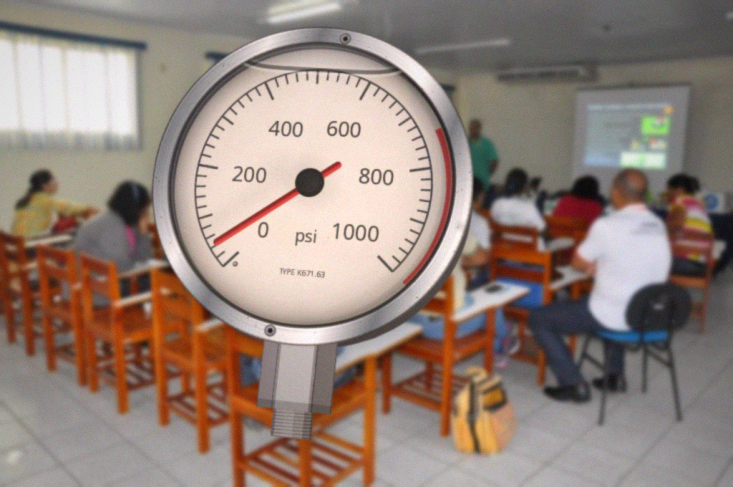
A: 40 psi
